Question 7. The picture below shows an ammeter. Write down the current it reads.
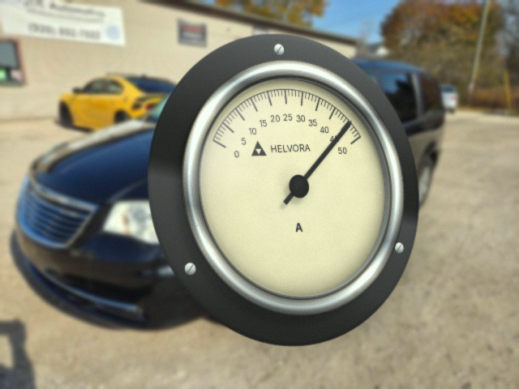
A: 45 A
